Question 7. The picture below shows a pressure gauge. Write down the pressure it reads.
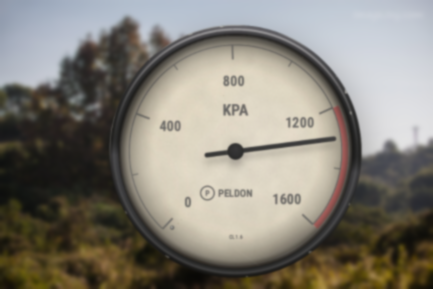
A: 1300 kPa
